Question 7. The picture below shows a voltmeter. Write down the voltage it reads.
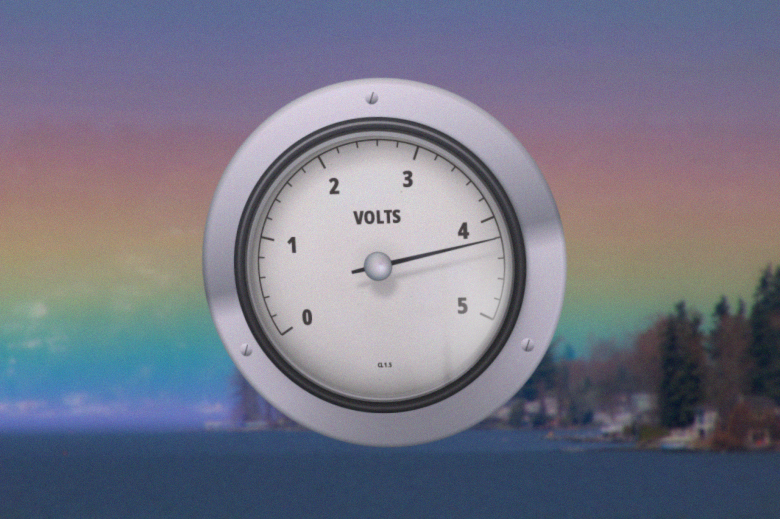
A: 4.2 V
